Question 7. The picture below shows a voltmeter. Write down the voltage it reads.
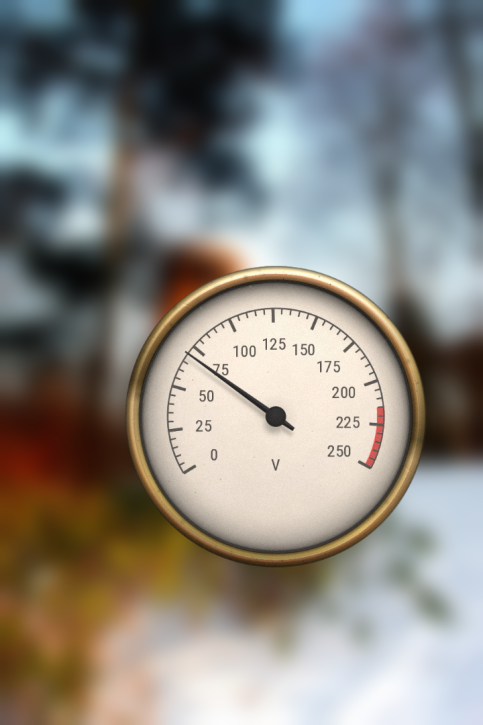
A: 70 V
